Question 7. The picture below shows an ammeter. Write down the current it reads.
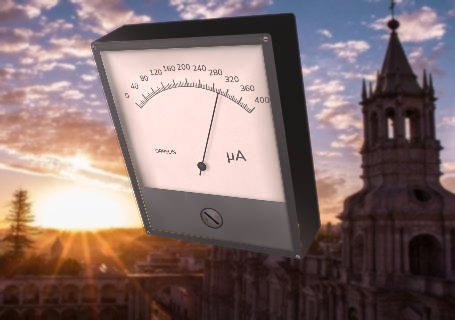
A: 300 µA
